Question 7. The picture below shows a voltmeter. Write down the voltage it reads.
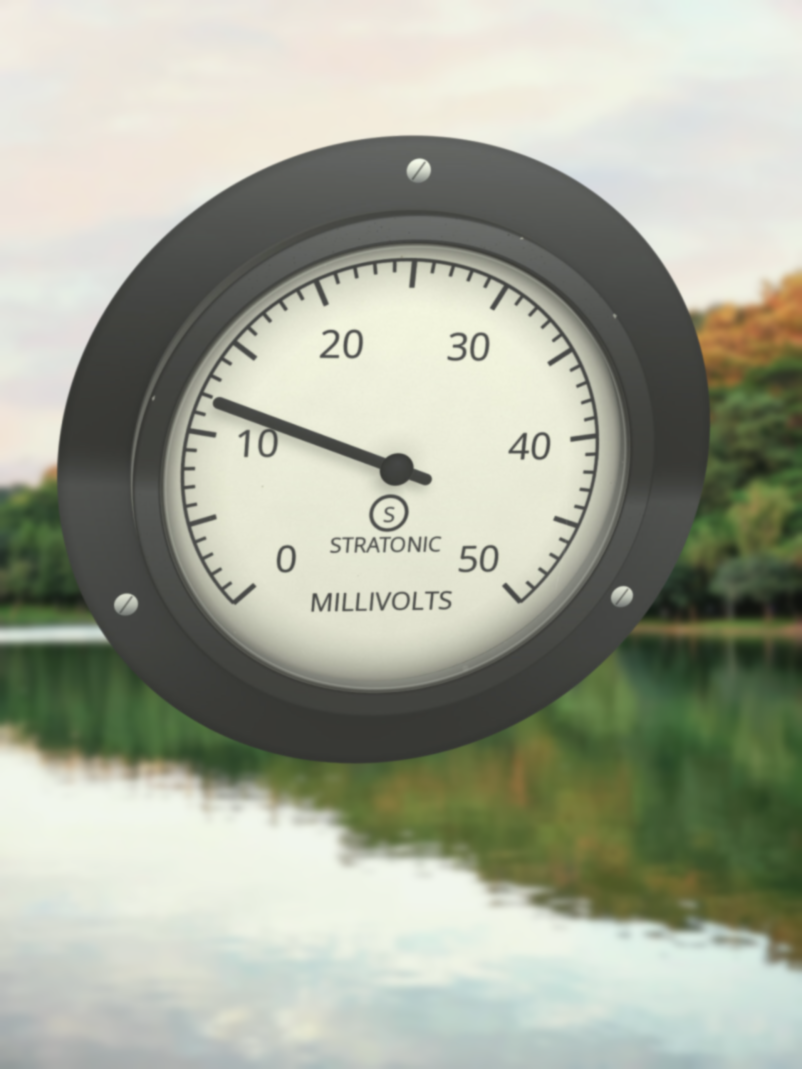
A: 12 mV
